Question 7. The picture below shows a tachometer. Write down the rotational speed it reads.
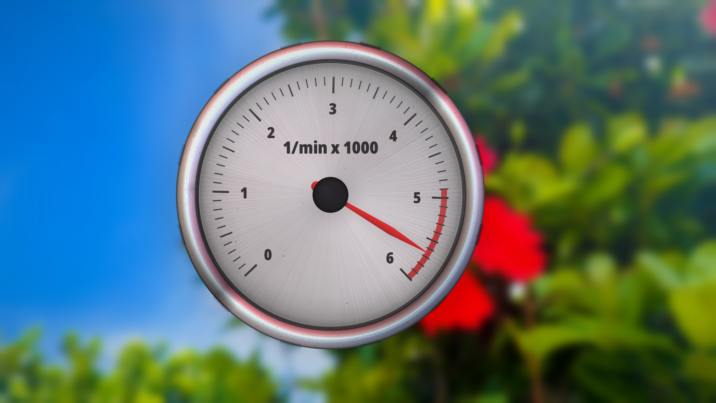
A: 5650 rpm
